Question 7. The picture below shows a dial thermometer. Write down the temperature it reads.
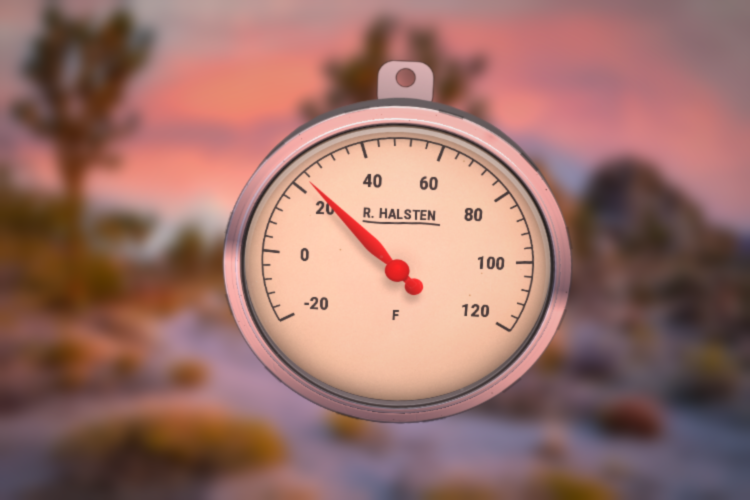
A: 24 °F
